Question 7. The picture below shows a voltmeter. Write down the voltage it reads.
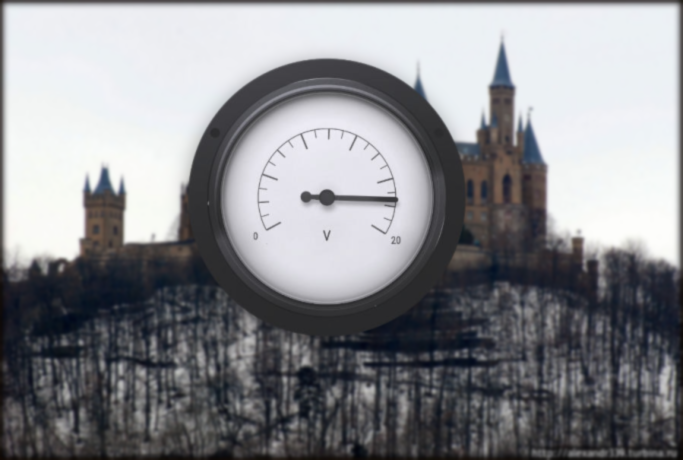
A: 17.5 V
